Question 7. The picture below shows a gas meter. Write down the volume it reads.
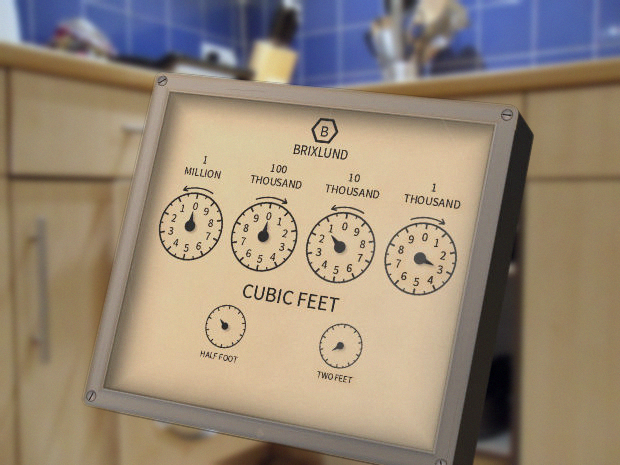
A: 1300 ft³
